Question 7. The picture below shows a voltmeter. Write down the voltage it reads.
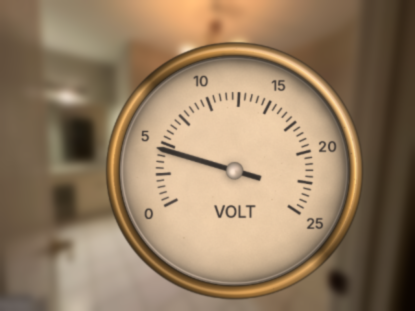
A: 4.5 V
